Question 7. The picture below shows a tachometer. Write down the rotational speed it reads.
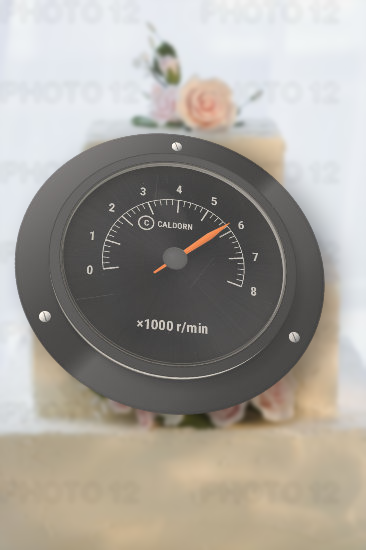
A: 5800 rpm
